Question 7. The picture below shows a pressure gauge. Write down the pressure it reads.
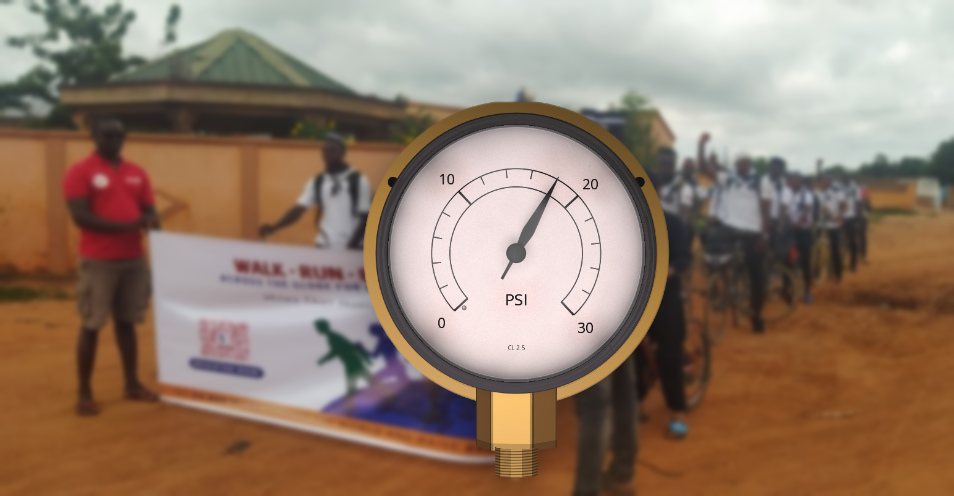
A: 18 psi
